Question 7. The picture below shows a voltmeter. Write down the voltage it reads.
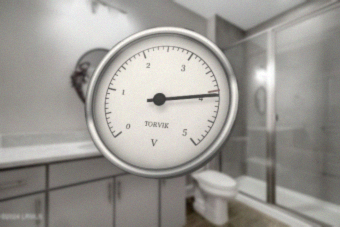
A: 4 V
